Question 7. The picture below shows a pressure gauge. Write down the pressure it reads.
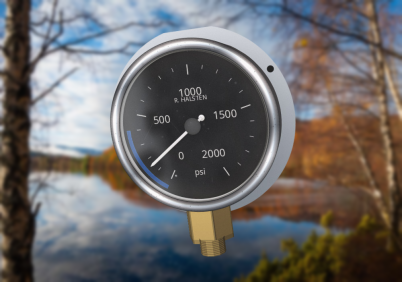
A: 150 psi
